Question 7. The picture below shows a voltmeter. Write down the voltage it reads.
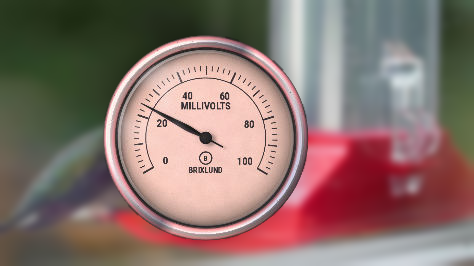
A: 24 mV
